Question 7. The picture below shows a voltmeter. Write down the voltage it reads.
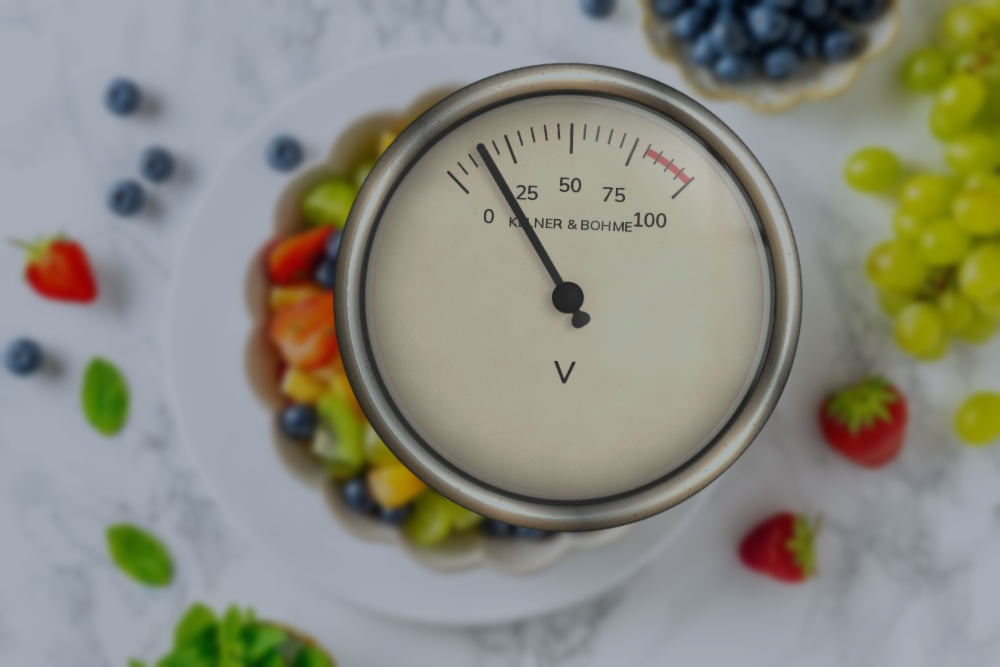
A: 15 V
